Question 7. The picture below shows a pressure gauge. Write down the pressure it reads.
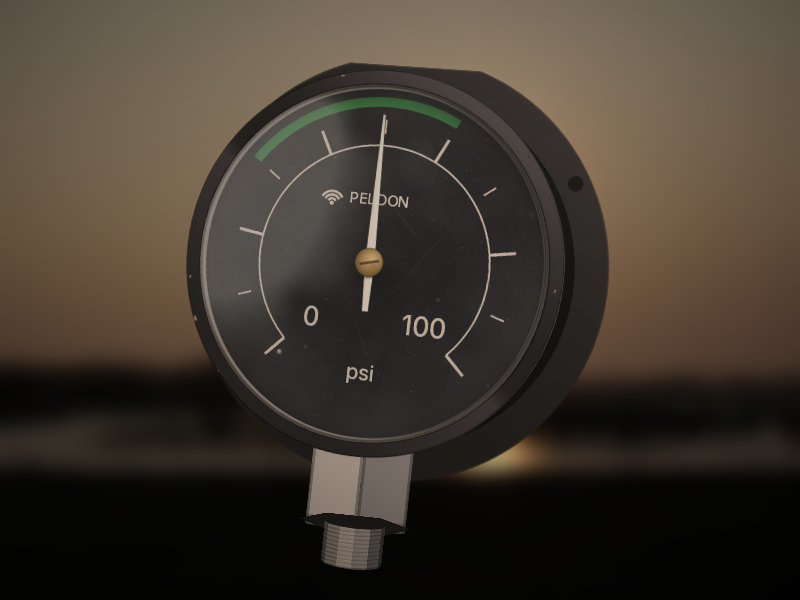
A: 50 psi
